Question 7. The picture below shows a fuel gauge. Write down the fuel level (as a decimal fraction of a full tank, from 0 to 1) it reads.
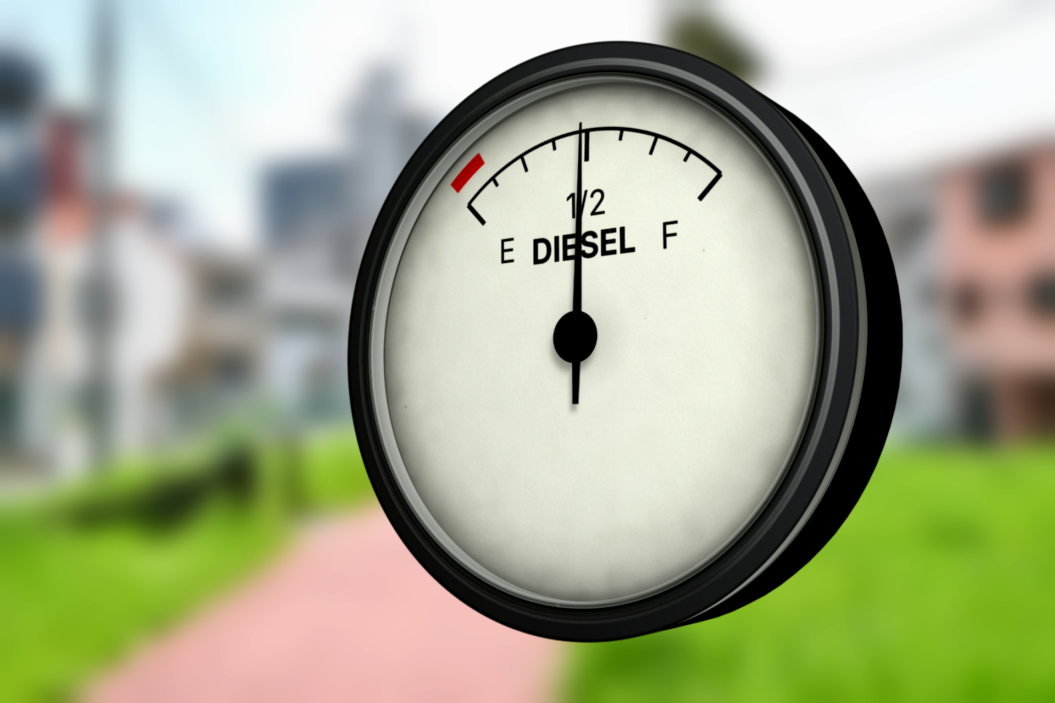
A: 0.5
